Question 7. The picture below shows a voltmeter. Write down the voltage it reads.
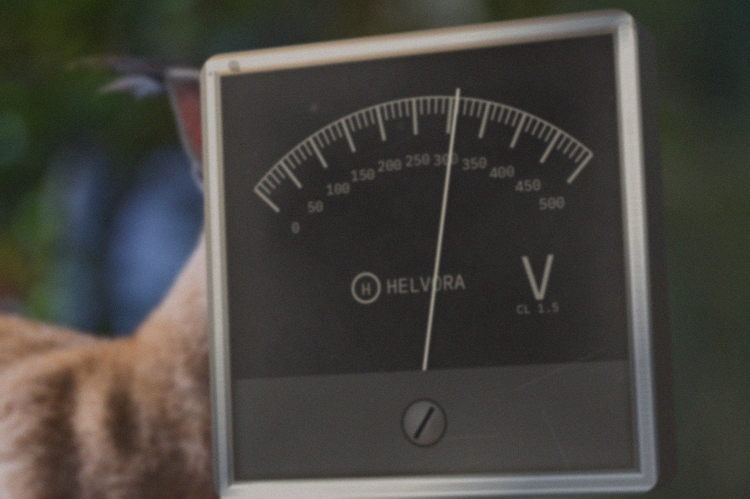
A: 310 V
